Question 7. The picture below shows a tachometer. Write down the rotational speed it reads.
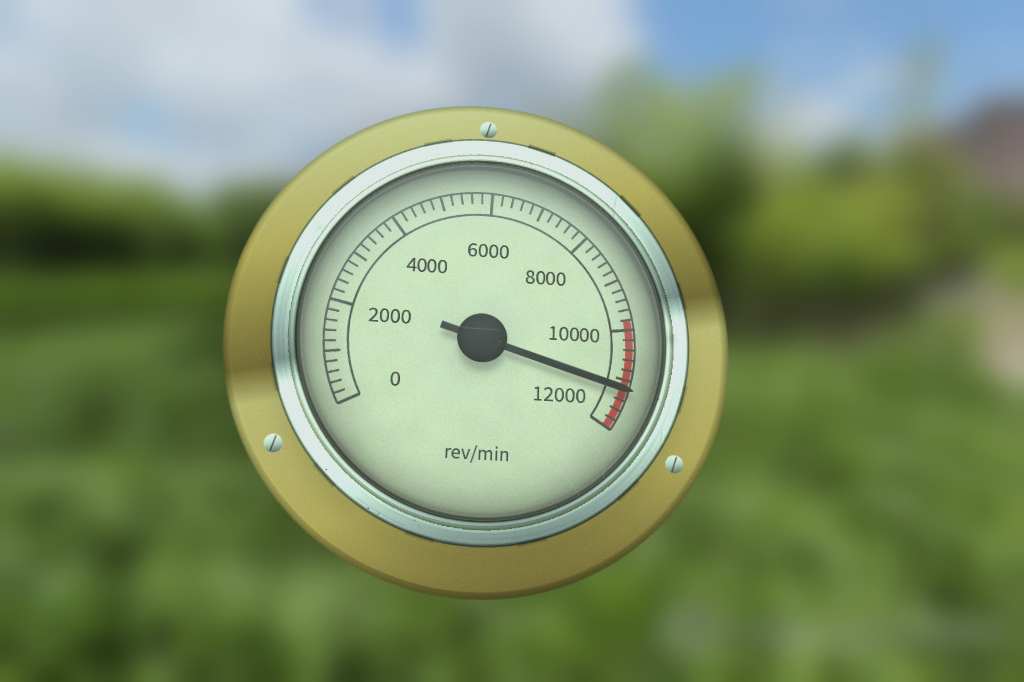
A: 11200 rpm
